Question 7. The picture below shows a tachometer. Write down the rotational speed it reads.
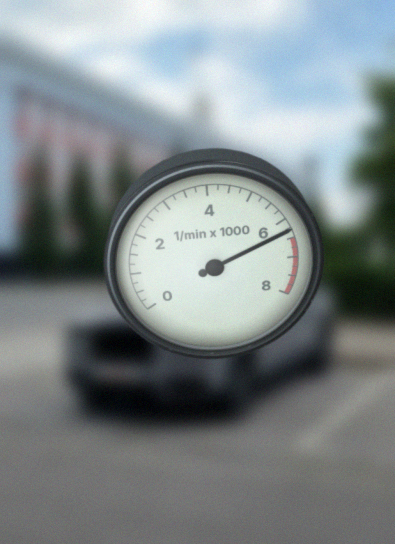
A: 6250 rpm
